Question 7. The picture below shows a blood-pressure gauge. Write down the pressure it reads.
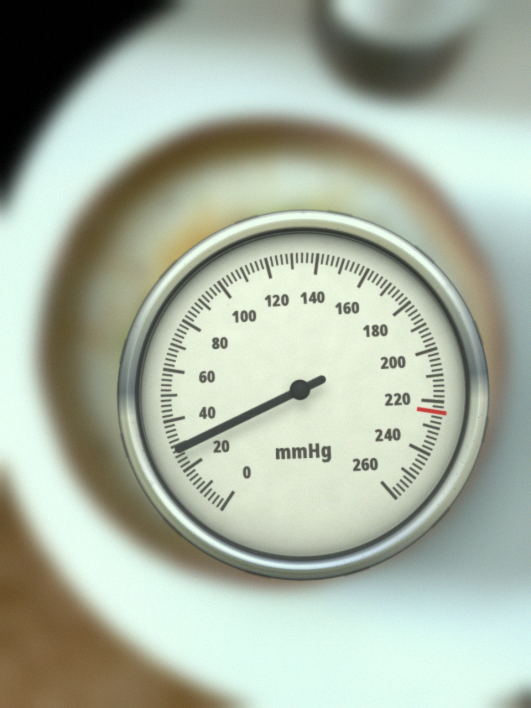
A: 28 mmHg
